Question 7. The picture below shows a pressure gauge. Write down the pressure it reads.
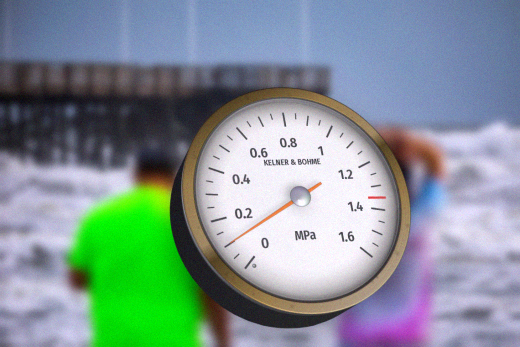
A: 0.1 MPa
